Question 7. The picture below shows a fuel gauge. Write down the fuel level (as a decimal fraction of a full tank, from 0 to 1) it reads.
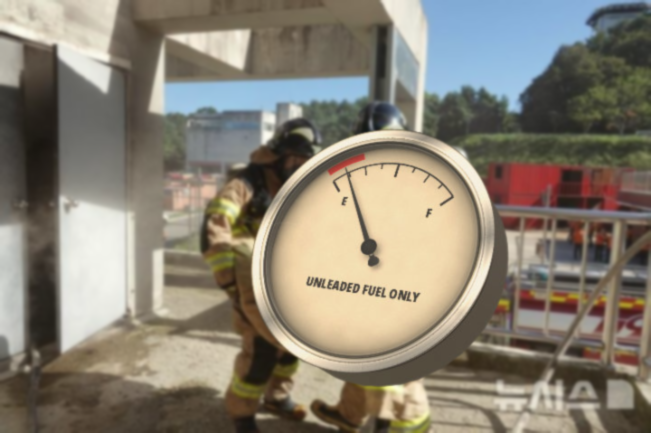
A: 0.125
